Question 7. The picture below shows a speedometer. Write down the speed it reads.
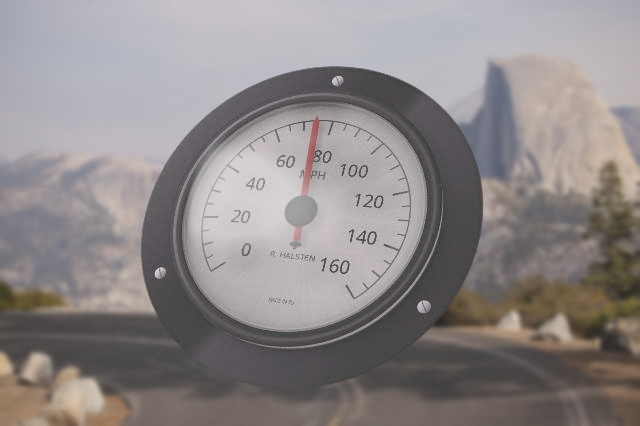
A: 75 mph
